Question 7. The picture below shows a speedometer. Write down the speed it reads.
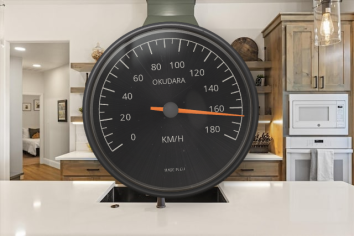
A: 165 km/h
